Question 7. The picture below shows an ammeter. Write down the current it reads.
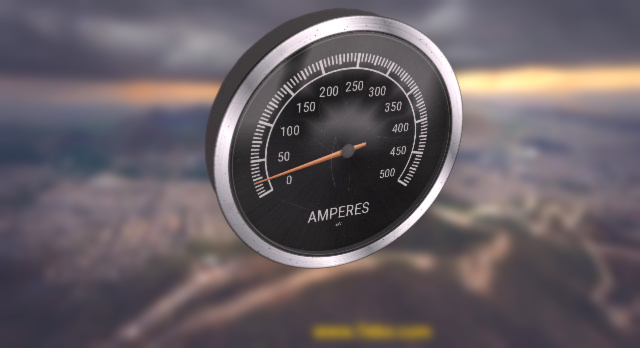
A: 25 A
